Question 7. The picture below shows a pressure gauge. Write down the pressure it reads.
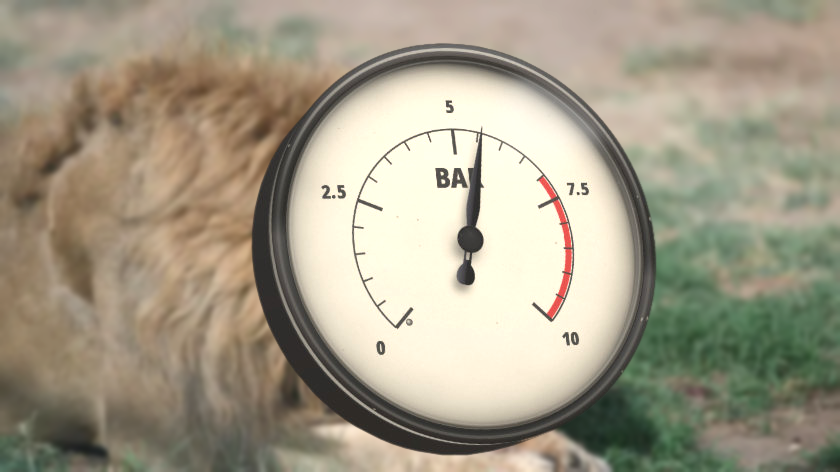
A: 5.5 bar
